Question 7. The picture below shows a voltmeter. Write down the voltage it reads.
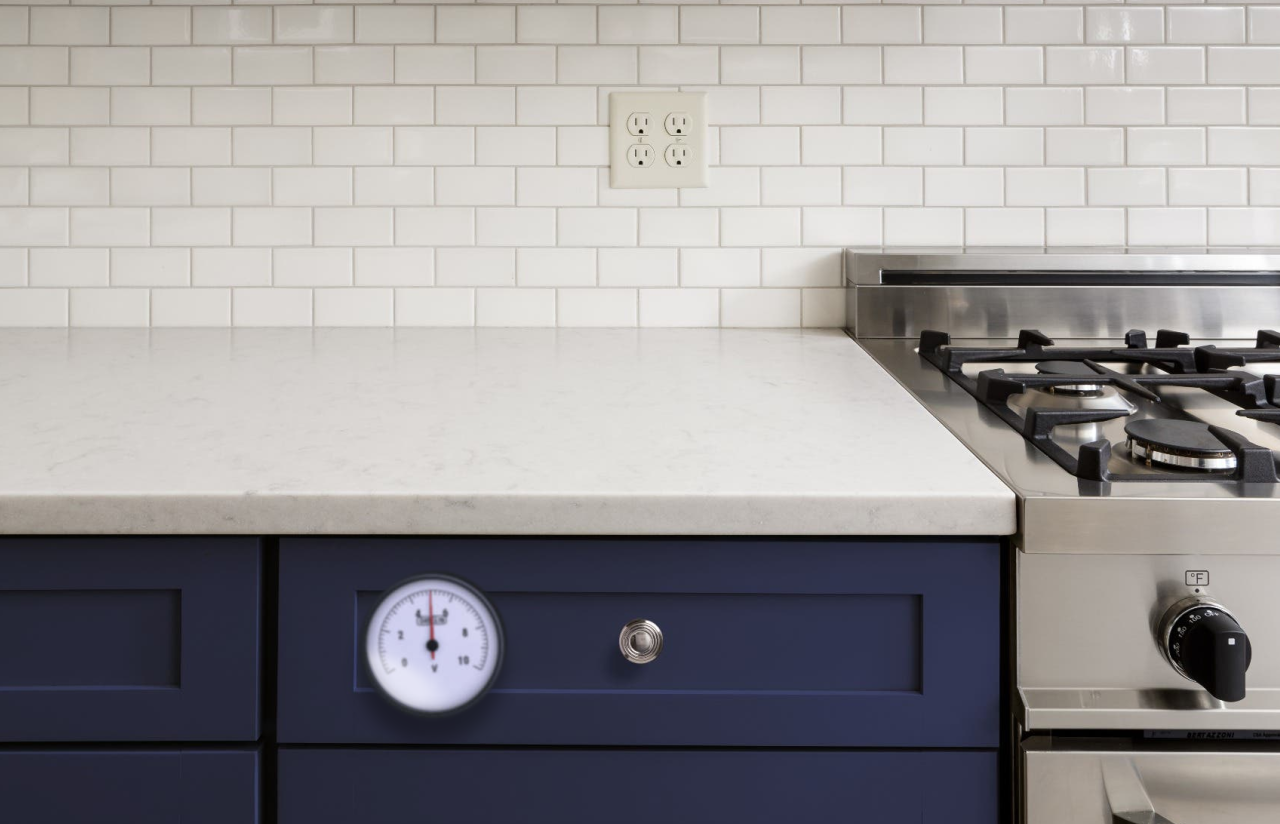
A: 5 V
